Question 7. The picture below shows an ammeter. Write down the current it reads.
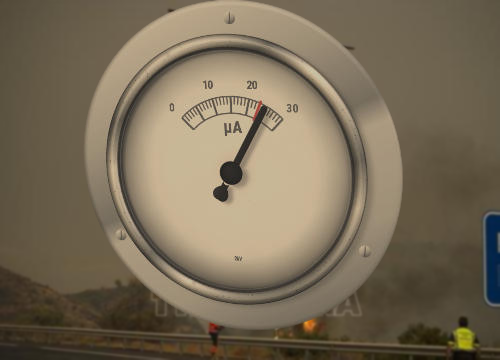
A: 25 µA
